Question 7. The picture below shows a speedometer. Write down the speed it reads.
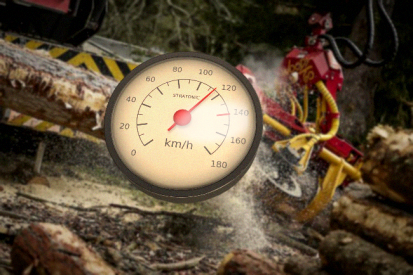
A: 115 km/h
